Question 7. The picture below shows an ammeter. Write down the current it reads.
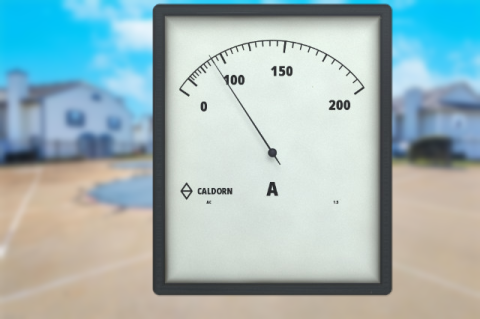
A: 90 A
